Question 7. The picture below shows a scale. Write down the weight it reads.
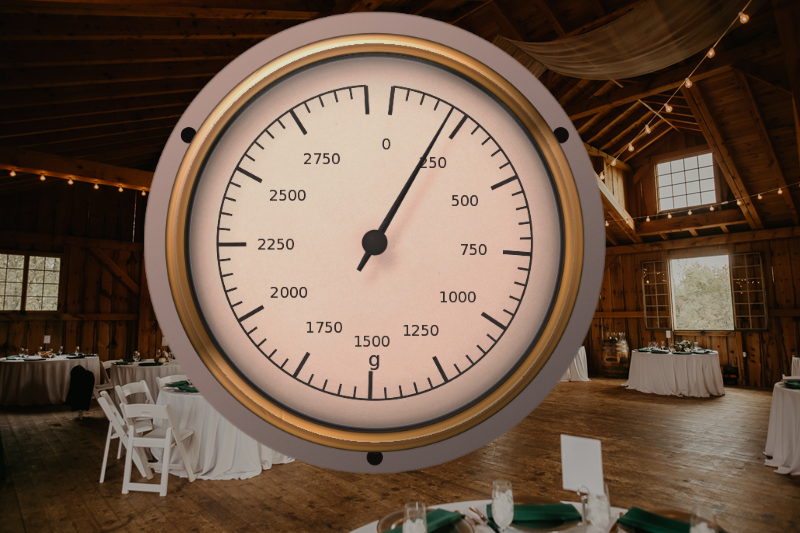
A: 200 g
